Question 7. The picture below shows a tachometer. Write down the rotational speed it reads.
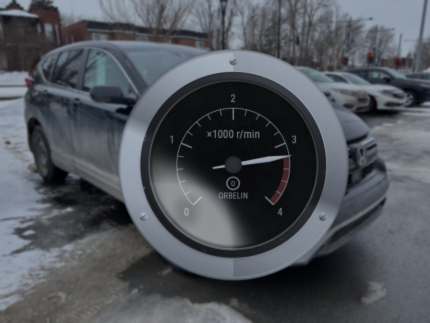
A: 3200 rpm
